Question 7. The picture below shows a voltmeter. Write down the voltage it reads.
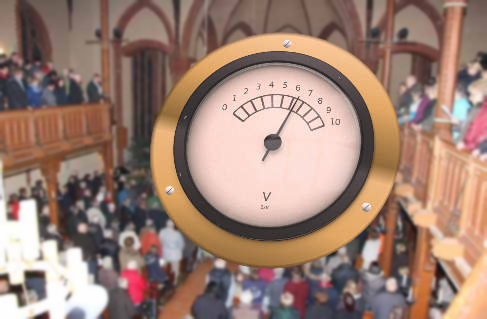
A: 6.5 V
